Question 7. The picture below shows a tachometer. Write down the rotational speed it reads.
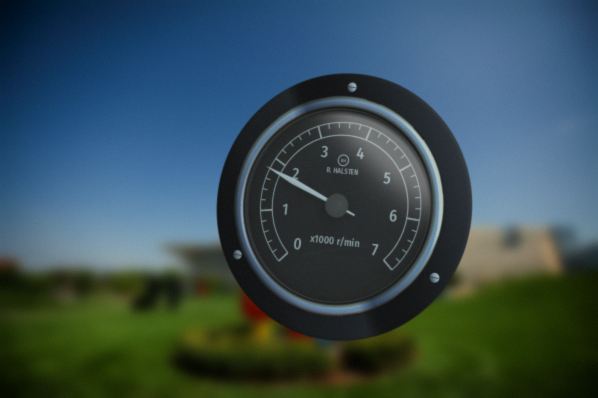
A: 1800 rpm
